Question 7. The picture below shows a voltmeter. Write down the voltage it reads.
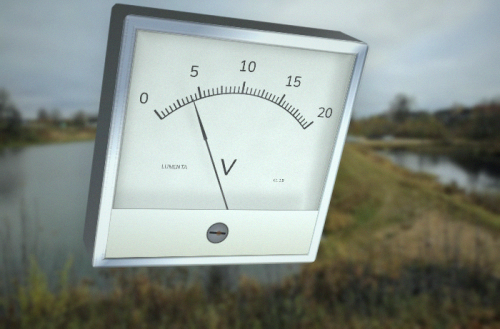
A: 4 V
